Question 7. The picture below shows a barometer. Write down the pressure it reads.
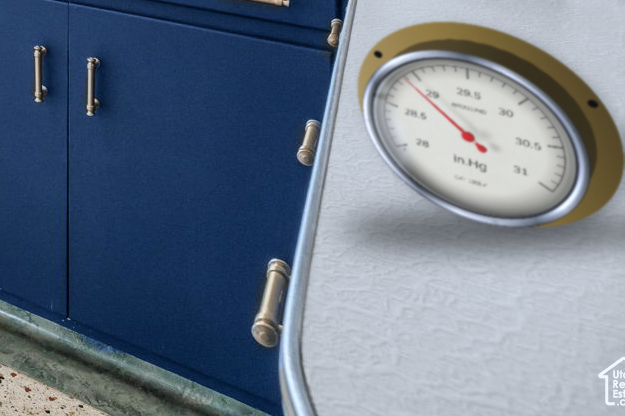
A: 28.9 inHg
